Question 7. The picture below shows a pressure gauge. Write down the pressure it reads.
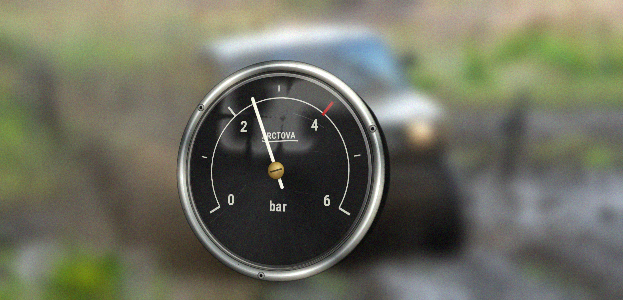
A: 2.5 bar
